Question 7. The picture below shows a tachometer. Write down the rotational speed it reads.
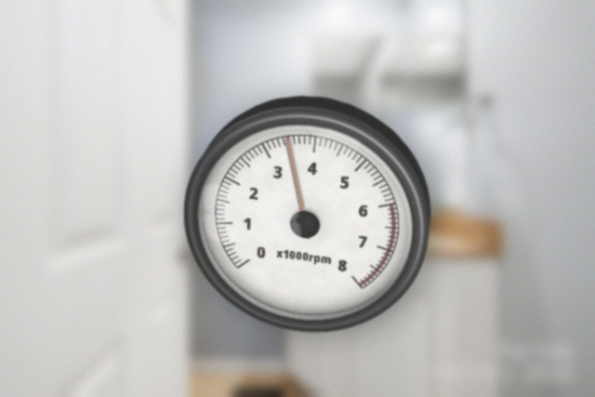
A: 3500 rpm
